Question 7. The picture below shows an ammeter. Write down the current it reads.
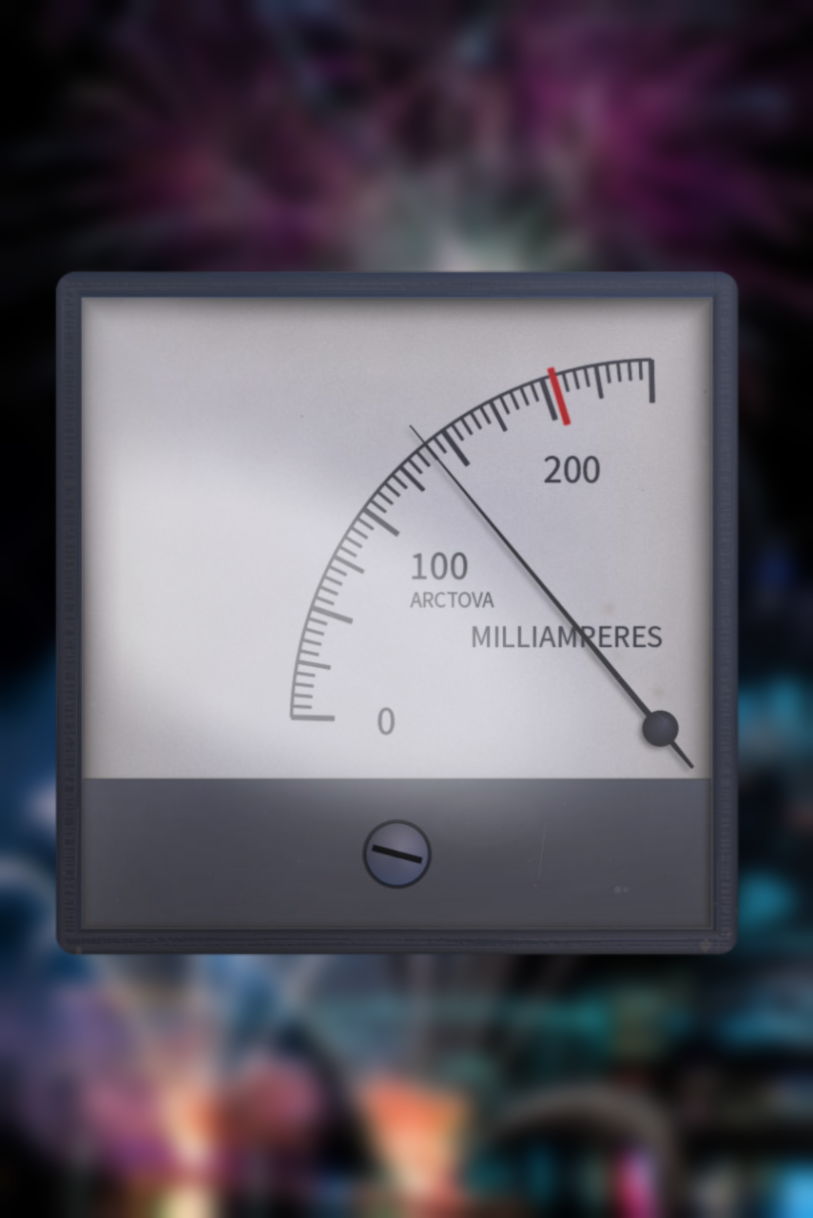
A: 140 mA
